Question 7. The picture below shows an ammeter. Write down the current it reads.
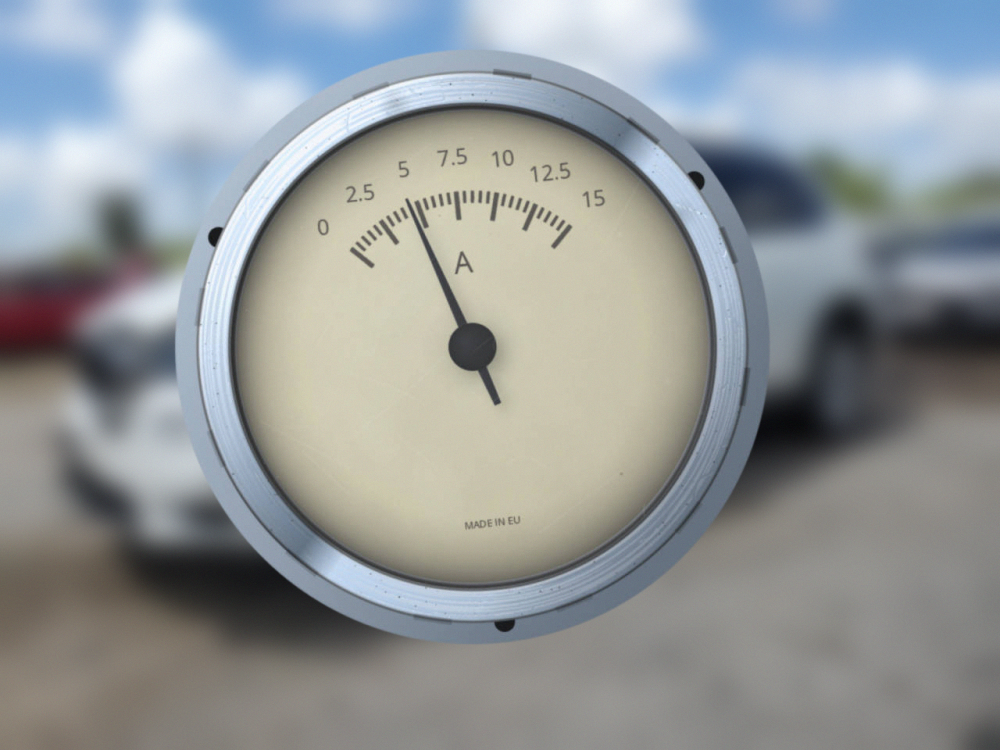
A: 4.5 A
